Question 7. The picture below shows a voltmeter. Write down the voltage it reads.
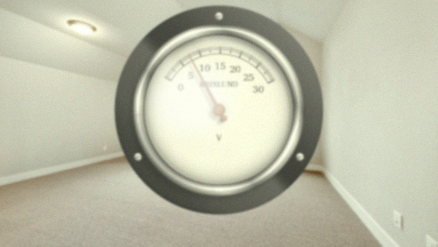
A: 7.5 V
